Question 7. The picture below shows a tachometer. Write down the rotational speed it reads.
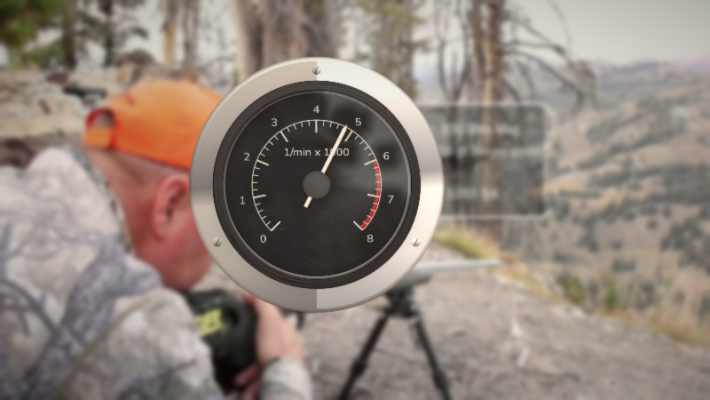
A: 4800 rpm
